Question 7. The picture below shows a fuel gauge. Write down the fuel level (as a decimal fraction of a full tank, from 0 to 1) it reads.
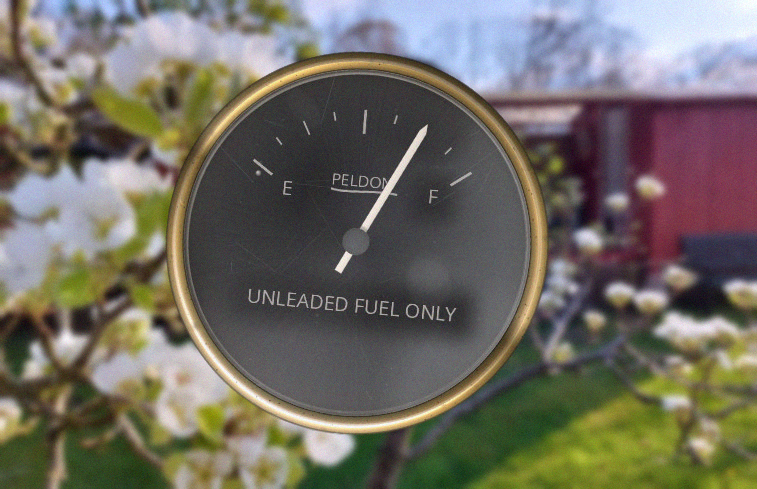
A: 0.75
